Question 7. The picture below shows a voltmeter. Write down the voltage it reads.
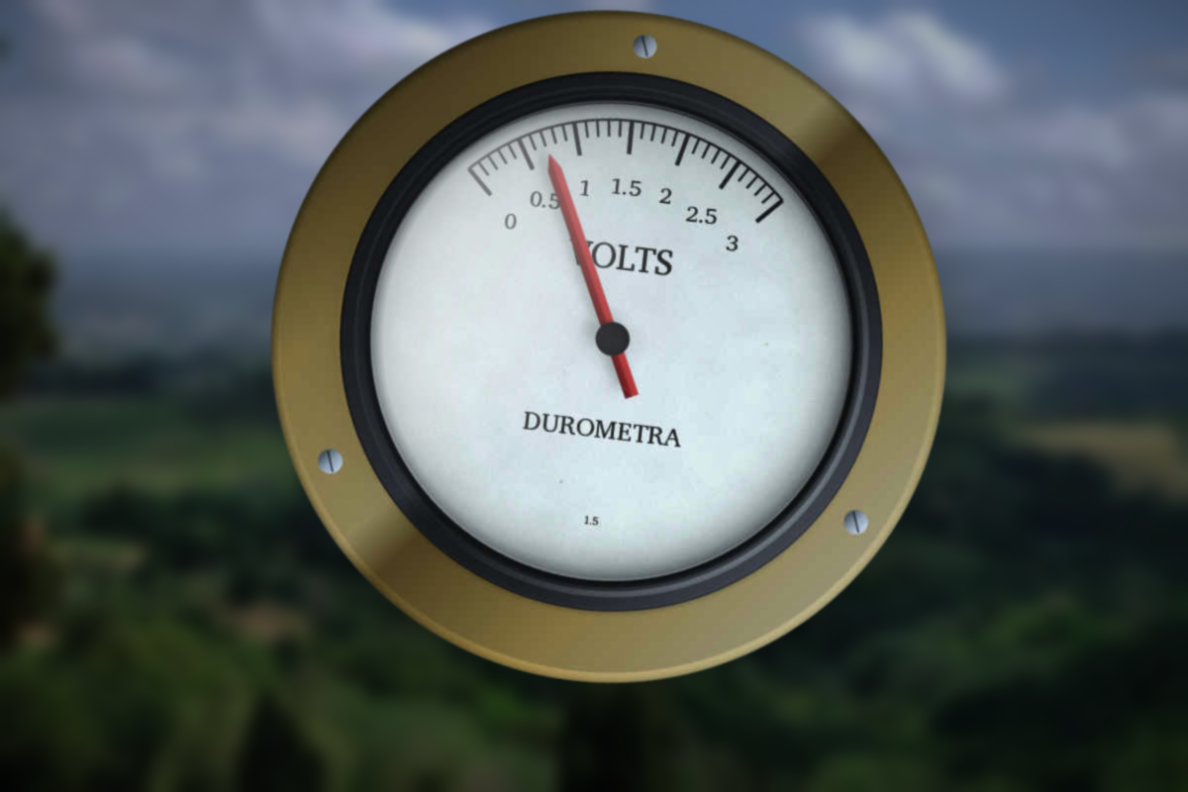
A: 0.7 V
